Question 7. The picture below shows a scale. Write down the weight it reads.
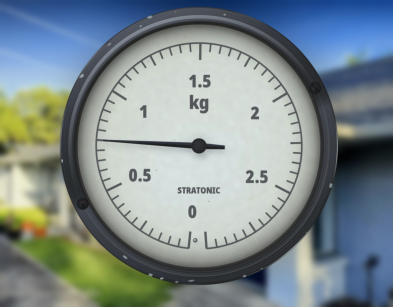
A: 0.75 kg
